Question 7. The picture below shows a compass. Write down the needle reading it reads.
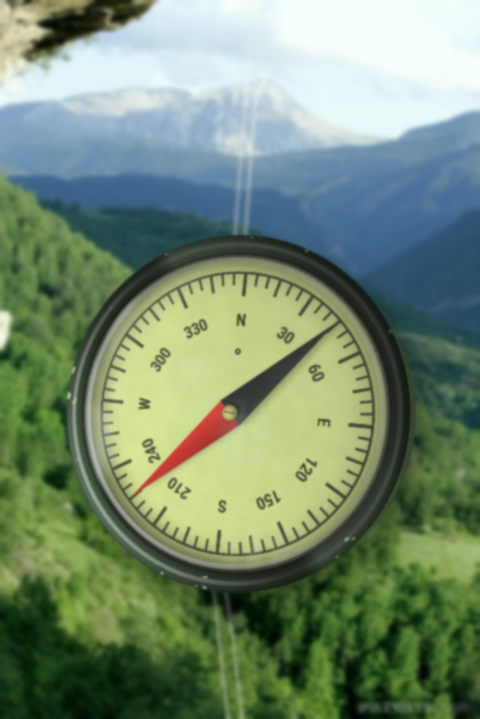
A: 225 °
